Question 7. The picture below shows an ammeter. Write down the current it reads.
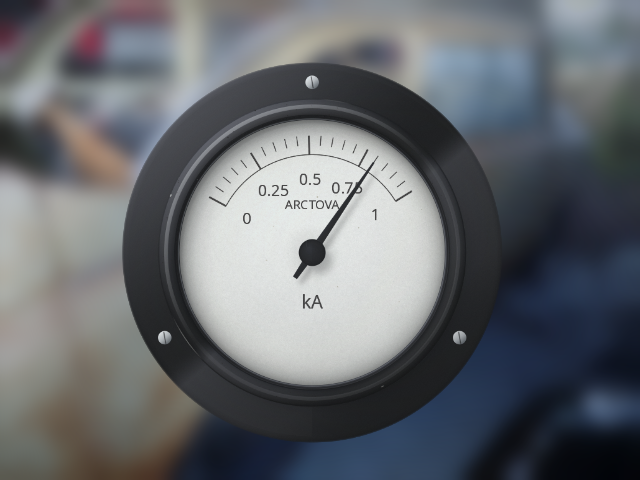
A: 0.8 kA
